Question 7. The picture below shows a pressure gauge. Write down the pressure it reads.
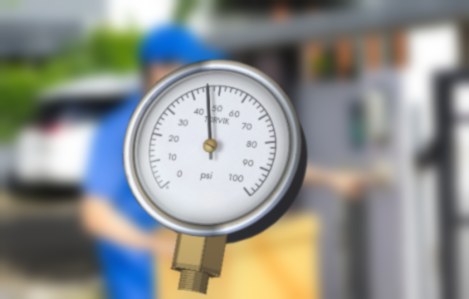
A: 46 psi
